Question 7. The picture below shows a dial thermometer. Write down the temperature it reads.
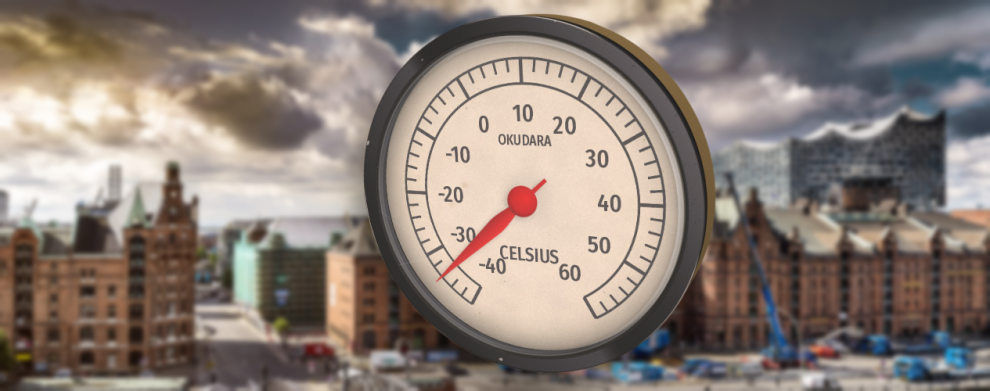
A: -34 °C
